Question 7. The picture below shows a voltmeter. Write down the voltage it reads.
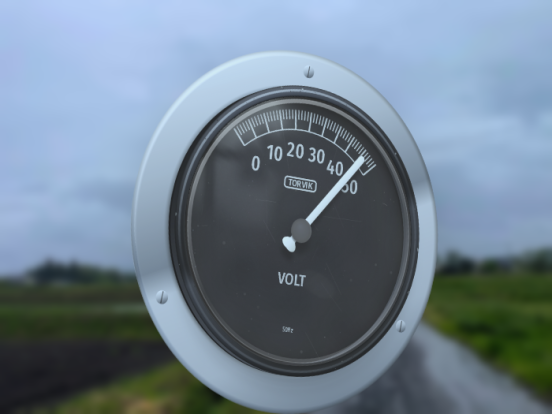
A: 45 V
